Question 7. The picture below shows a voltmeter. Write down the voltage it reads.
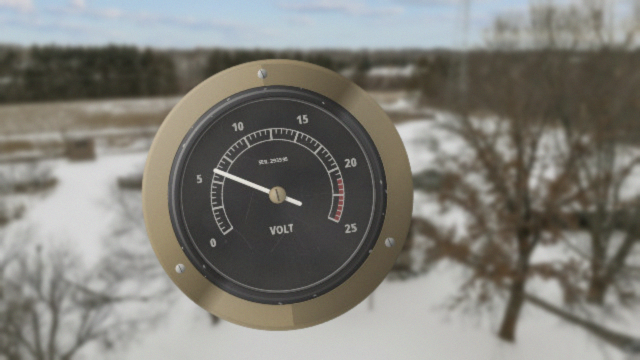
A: 6 V
